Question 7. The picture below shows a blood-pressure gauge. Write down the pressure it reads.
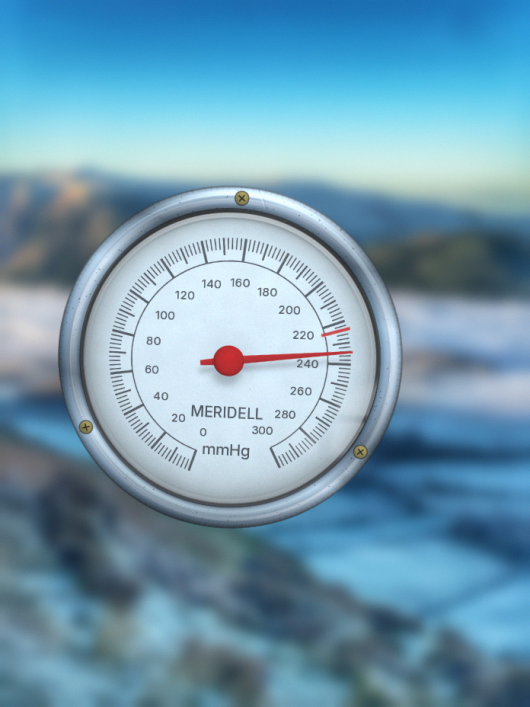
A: 234 mmHg
